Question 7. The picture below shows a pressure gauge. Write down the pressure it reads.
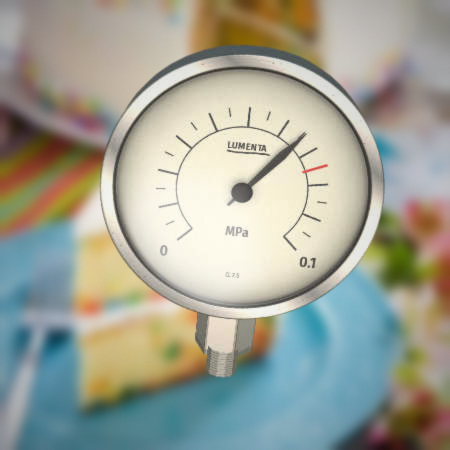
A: 0.065 MPa
